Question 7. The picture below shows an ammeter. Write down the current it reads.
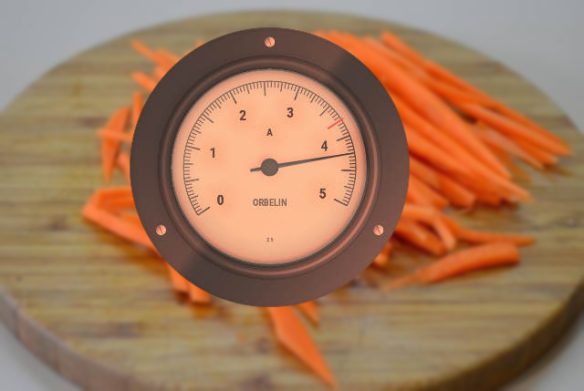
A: 4.25 A
